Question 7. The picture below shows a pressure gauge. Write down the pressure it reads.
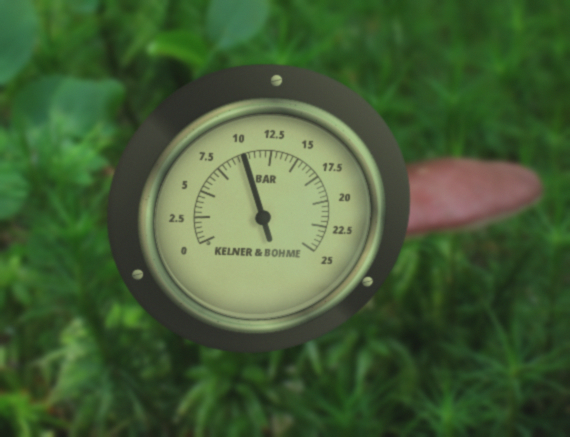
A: 10 bar
